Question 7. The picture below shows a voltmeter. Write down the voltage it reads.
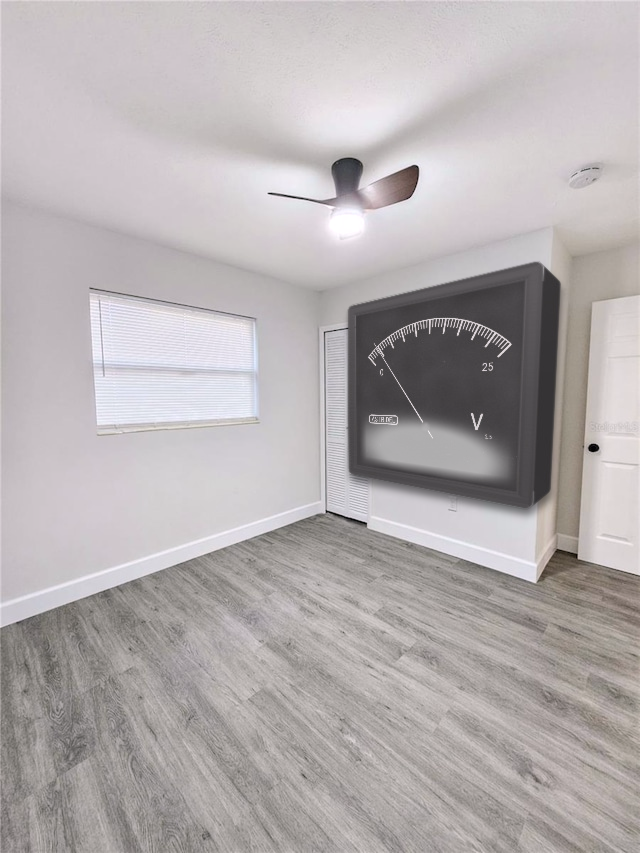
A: 2.5 V
